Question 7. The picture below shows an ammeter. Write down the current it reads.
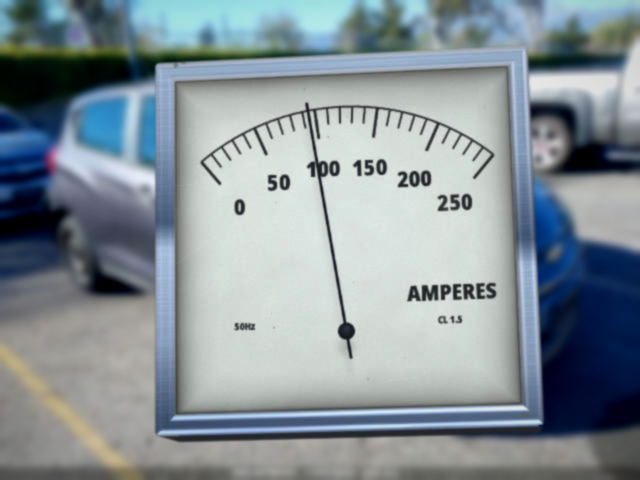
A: 95 A
